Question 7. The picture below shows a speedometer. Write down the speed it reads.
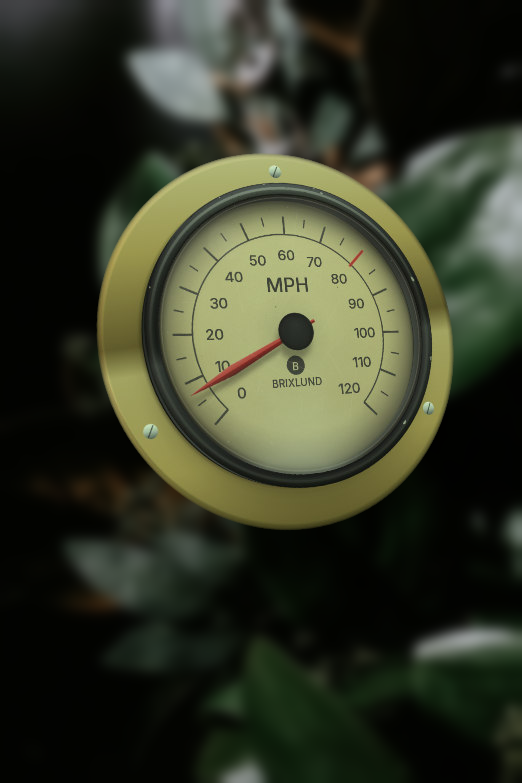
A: 7.5 mph
